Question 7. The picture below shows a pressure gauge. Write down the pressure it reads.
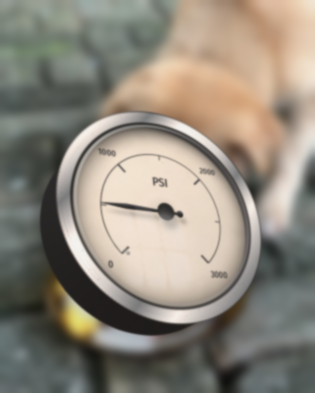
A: 500 psi
